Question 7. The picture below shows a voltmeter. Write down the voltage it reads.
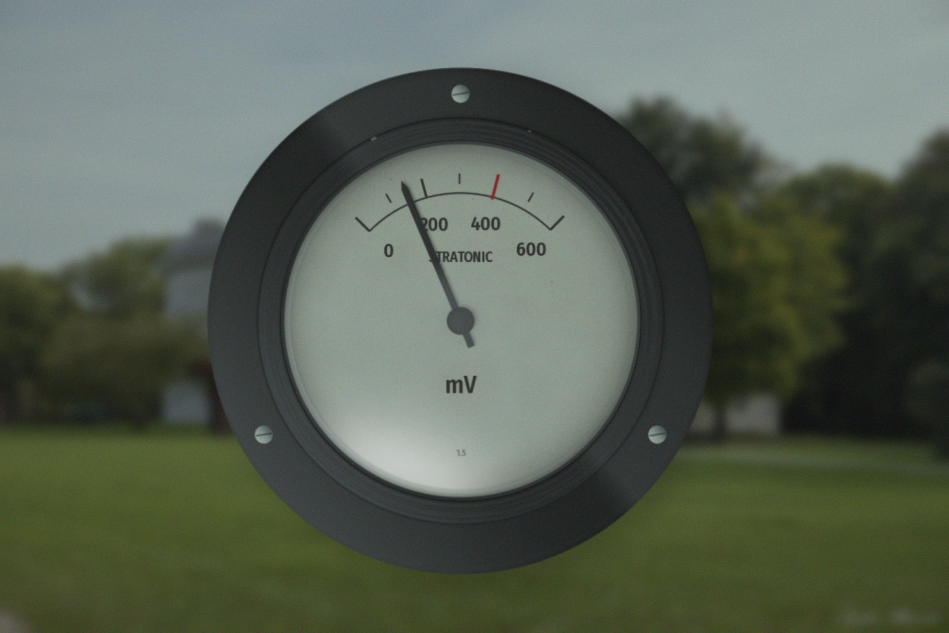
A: 150 mV
